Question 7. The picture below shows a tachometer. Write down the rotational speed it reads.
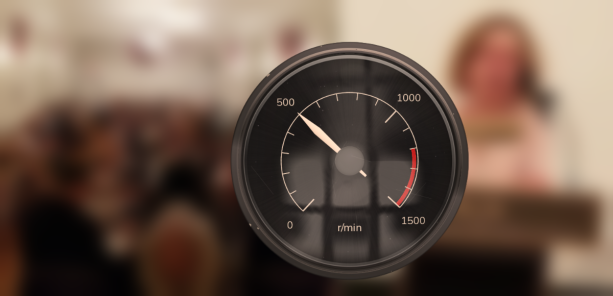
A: 500 rpm
